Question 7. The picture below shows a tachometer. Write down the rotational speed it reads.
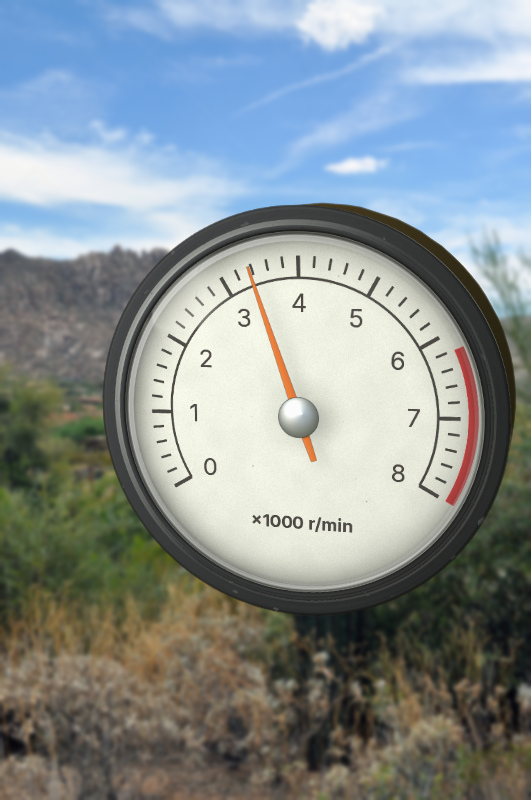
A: 3400 rpm
